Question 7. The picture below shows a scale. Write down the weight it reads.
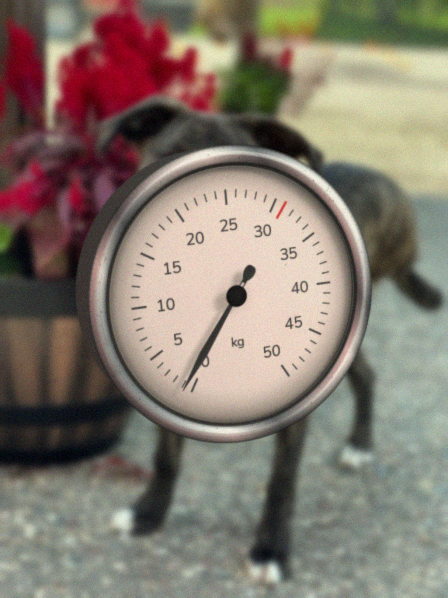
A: 1 kg
